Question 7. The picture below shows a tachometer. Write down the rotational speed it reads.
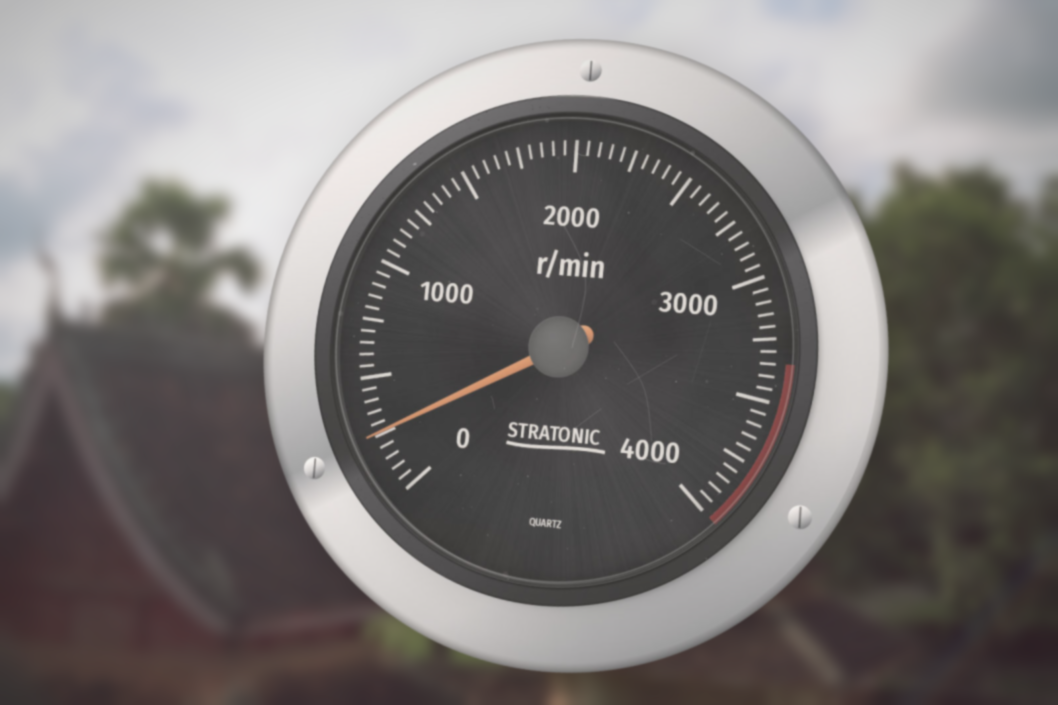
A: 250 rpm
